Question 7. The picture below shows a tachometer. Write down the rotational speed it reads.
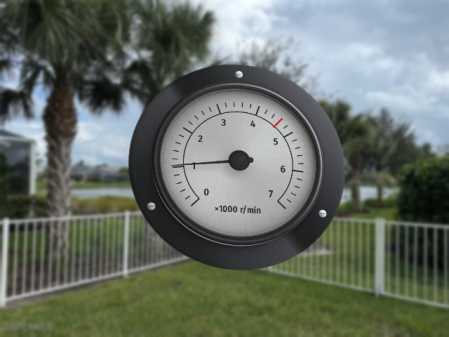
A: 1000 rpm
